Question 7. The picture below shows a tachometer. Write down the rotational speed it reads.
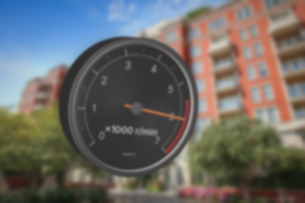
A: 6000 rpm
